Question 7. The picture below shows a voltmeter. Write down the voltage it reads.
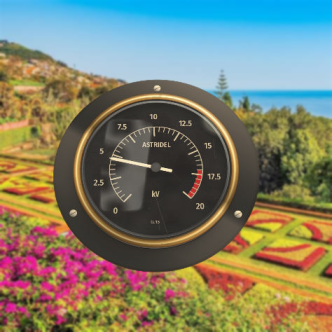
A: 4.5 kV
